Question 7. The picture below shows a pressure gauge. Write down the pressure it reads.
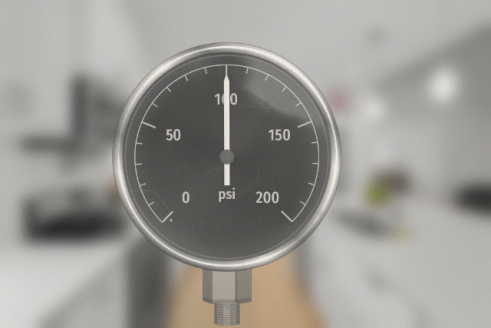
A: 100 psi
